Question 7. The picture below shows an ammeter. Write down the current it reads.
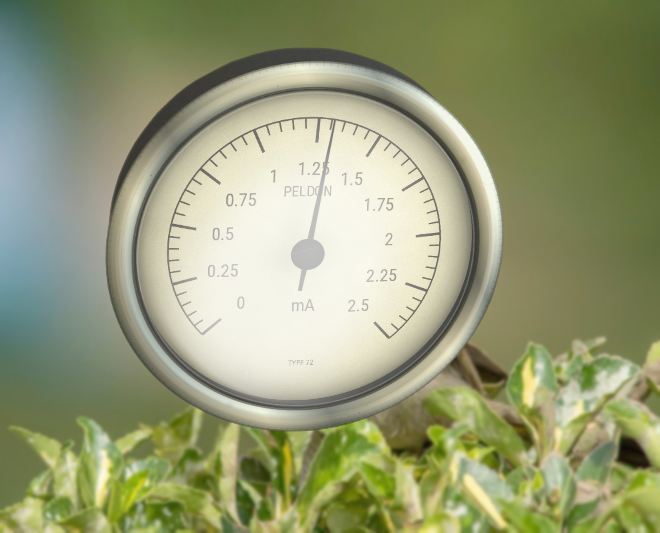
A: 1.3 mA
